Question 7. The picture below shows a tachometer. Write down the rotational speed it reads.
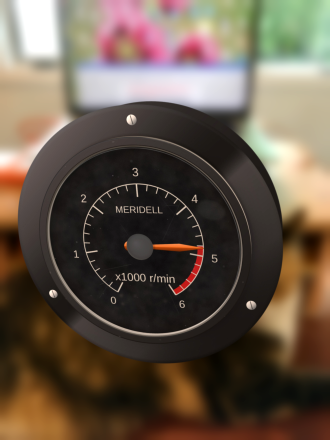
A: 4800 rpm
